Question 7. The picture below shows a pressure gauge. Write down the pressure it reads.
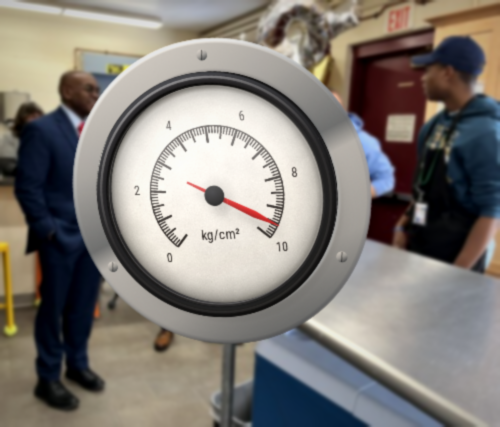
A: 9.5 kg/cm²
